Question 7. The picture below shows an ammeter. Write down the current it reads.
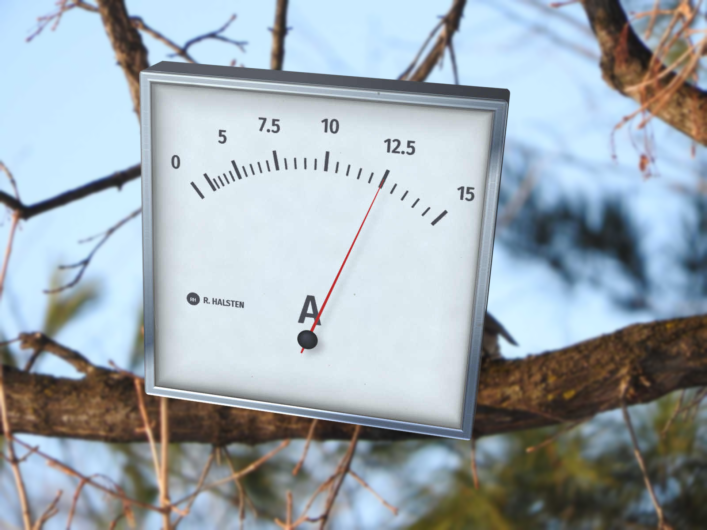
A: 12.5 A
